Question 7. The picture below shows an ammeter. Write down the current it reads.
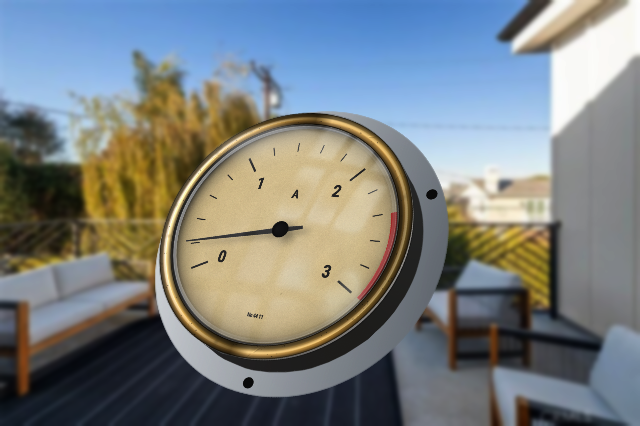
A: 0.2 A
